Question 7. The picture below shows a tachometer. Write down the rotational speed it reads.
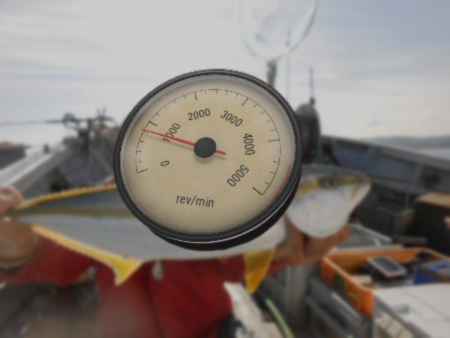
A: 800 rpm
